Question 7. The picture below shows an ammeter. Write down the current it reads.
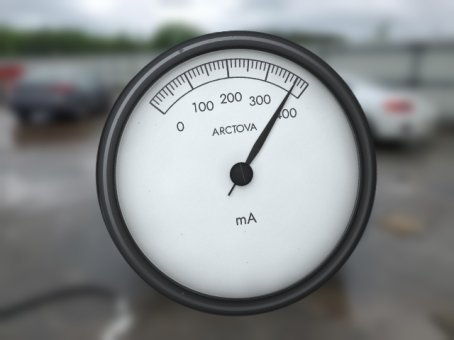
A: 370 mA
